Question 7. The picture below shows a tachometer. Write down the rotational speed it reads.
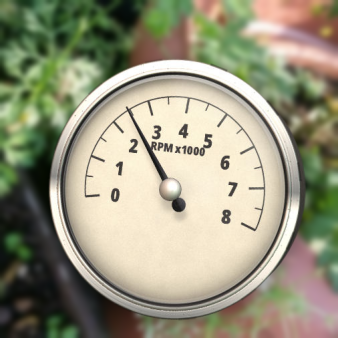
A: 2500 rpm
